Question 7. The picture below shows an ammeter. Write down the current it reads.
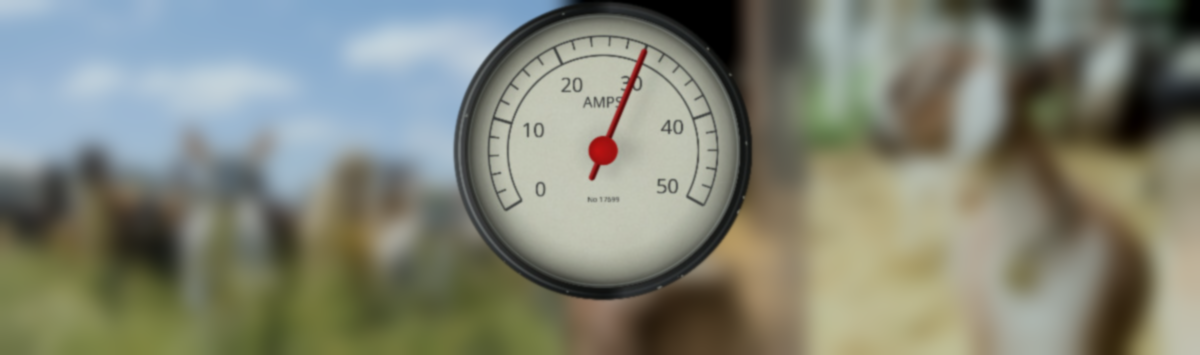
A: 30 A
